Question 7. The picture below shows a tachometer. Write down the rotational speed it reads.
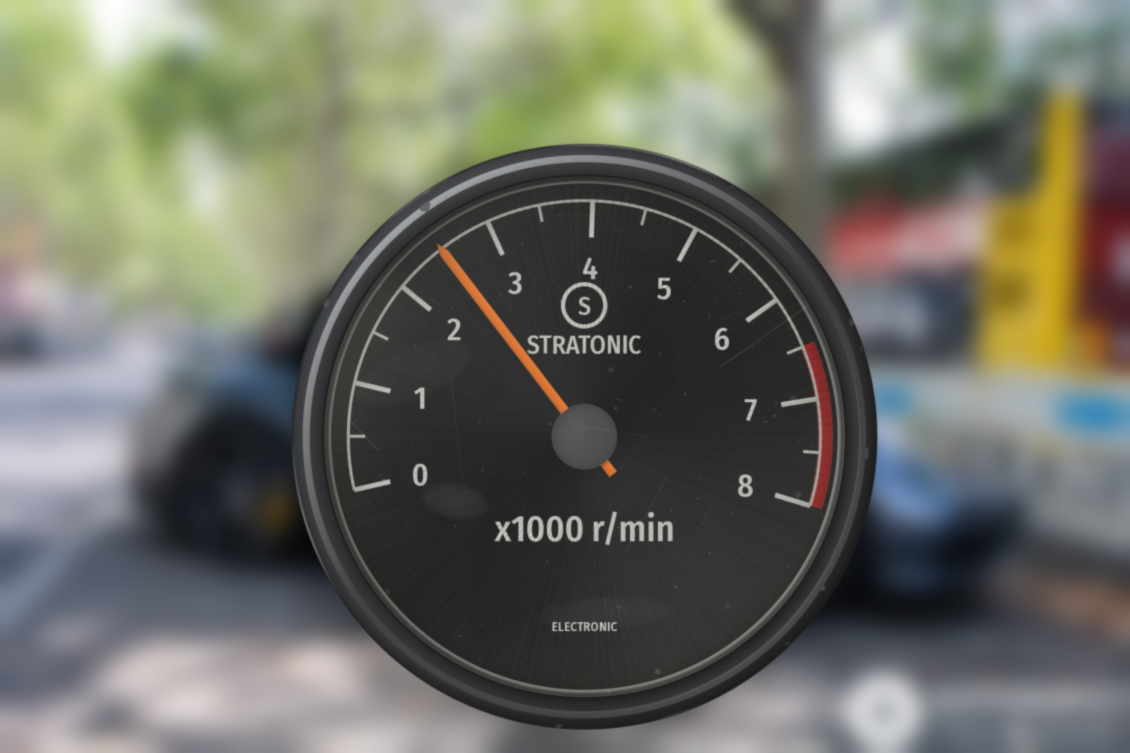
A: 2500 rpm
